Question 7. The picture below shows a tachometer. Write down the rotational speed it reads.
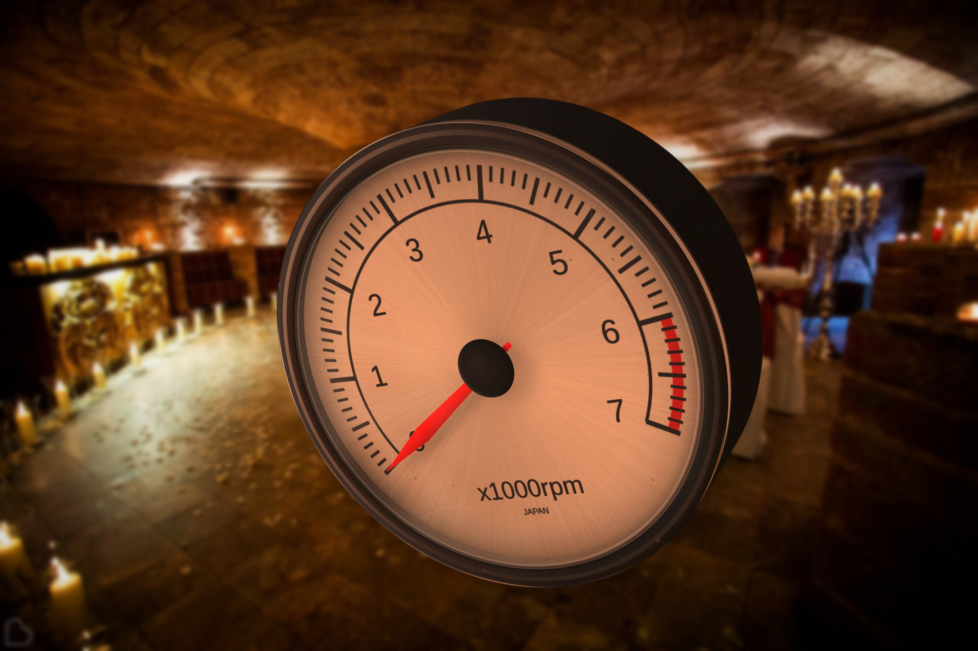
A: 0 rpm
